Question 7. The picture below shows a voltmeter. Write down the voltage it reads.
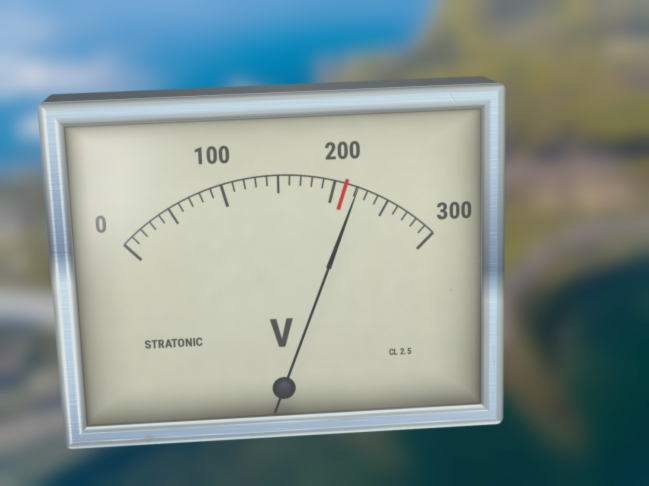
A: 220 V
